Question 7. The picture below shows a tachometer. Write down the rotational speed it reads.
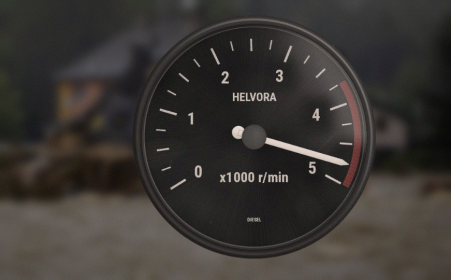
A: 4750 rpm
